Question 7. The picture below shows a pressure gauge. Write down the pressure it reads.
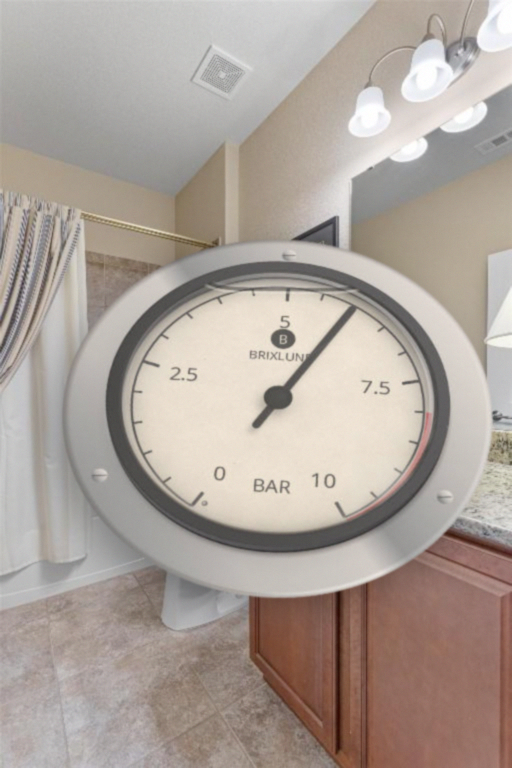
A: 6 bar
